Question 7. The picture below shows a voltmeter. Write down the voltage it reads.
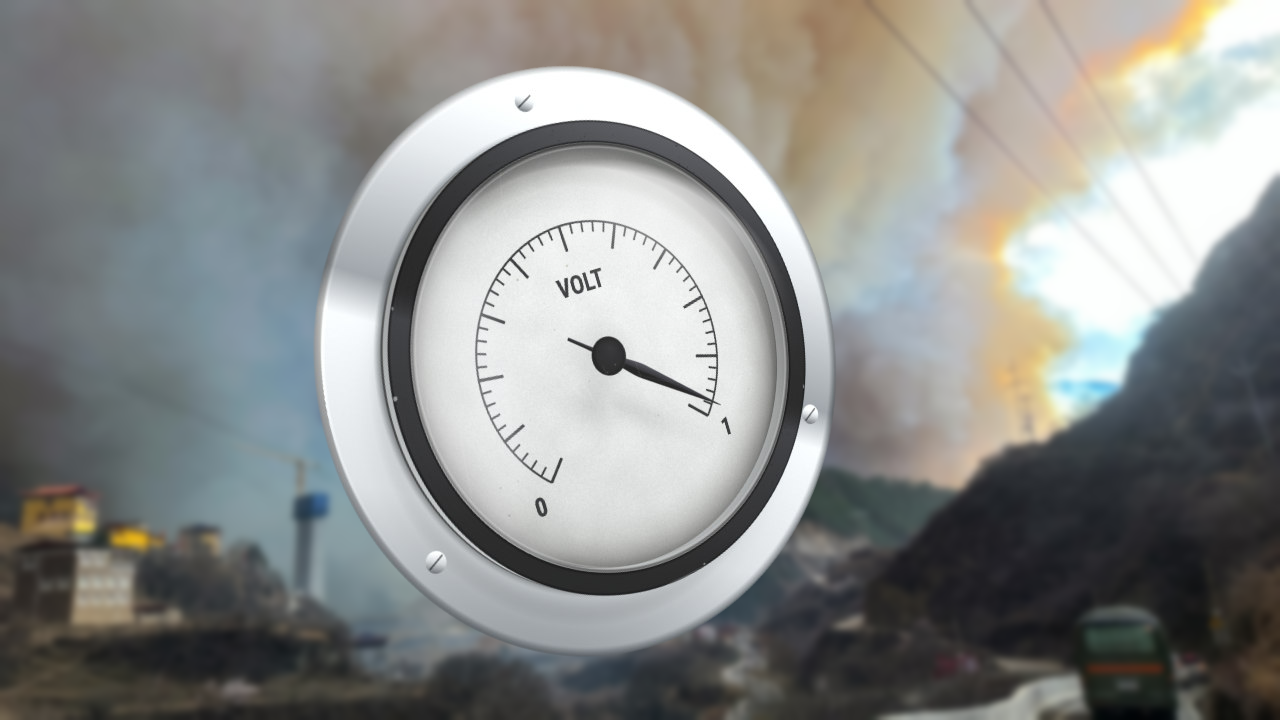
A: 0.98 V
